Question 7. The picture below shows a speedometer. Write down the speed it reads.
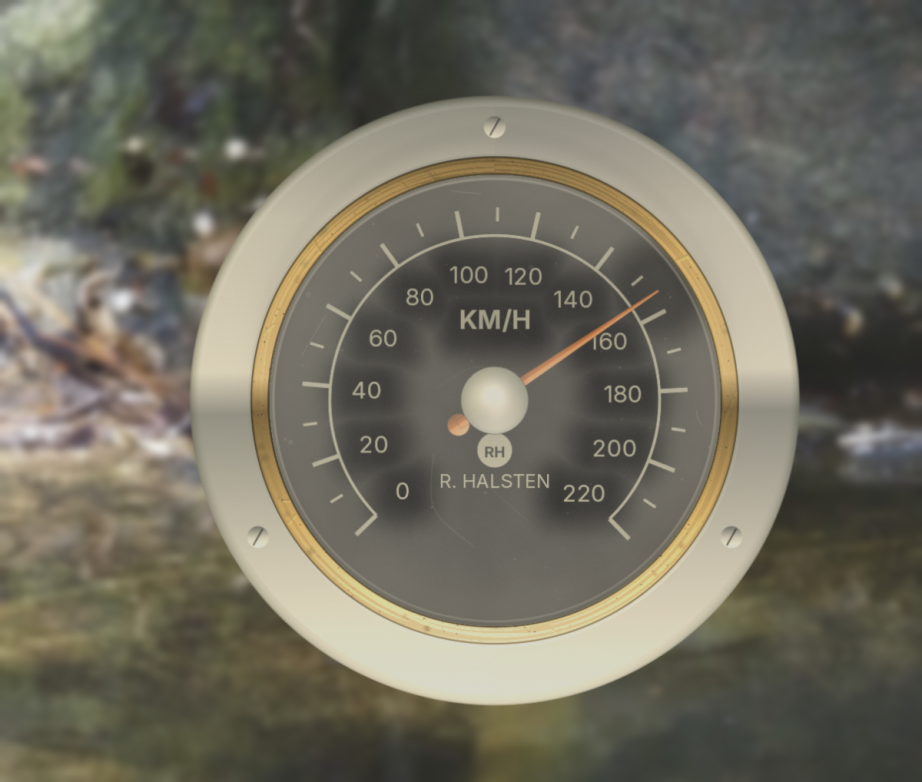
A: 155 km/h
